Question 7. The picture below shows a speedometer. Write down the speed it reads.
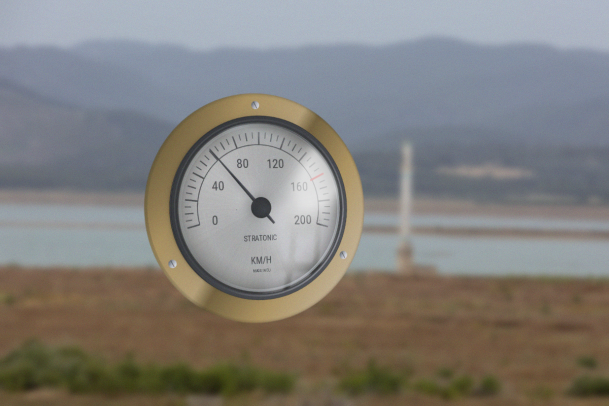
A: 60 km/h
